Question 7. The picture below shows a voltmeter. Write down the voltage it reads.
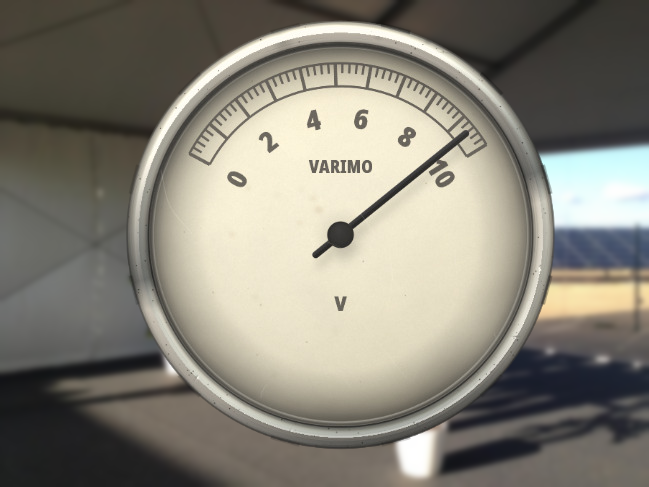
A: 9.4 V
